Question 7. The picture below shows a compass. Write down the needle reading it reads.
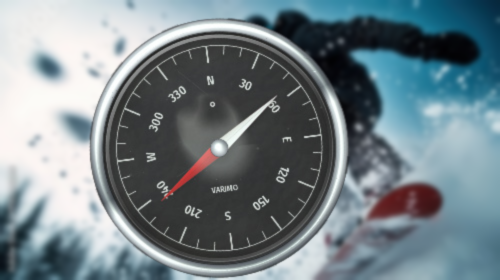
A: 235 °
